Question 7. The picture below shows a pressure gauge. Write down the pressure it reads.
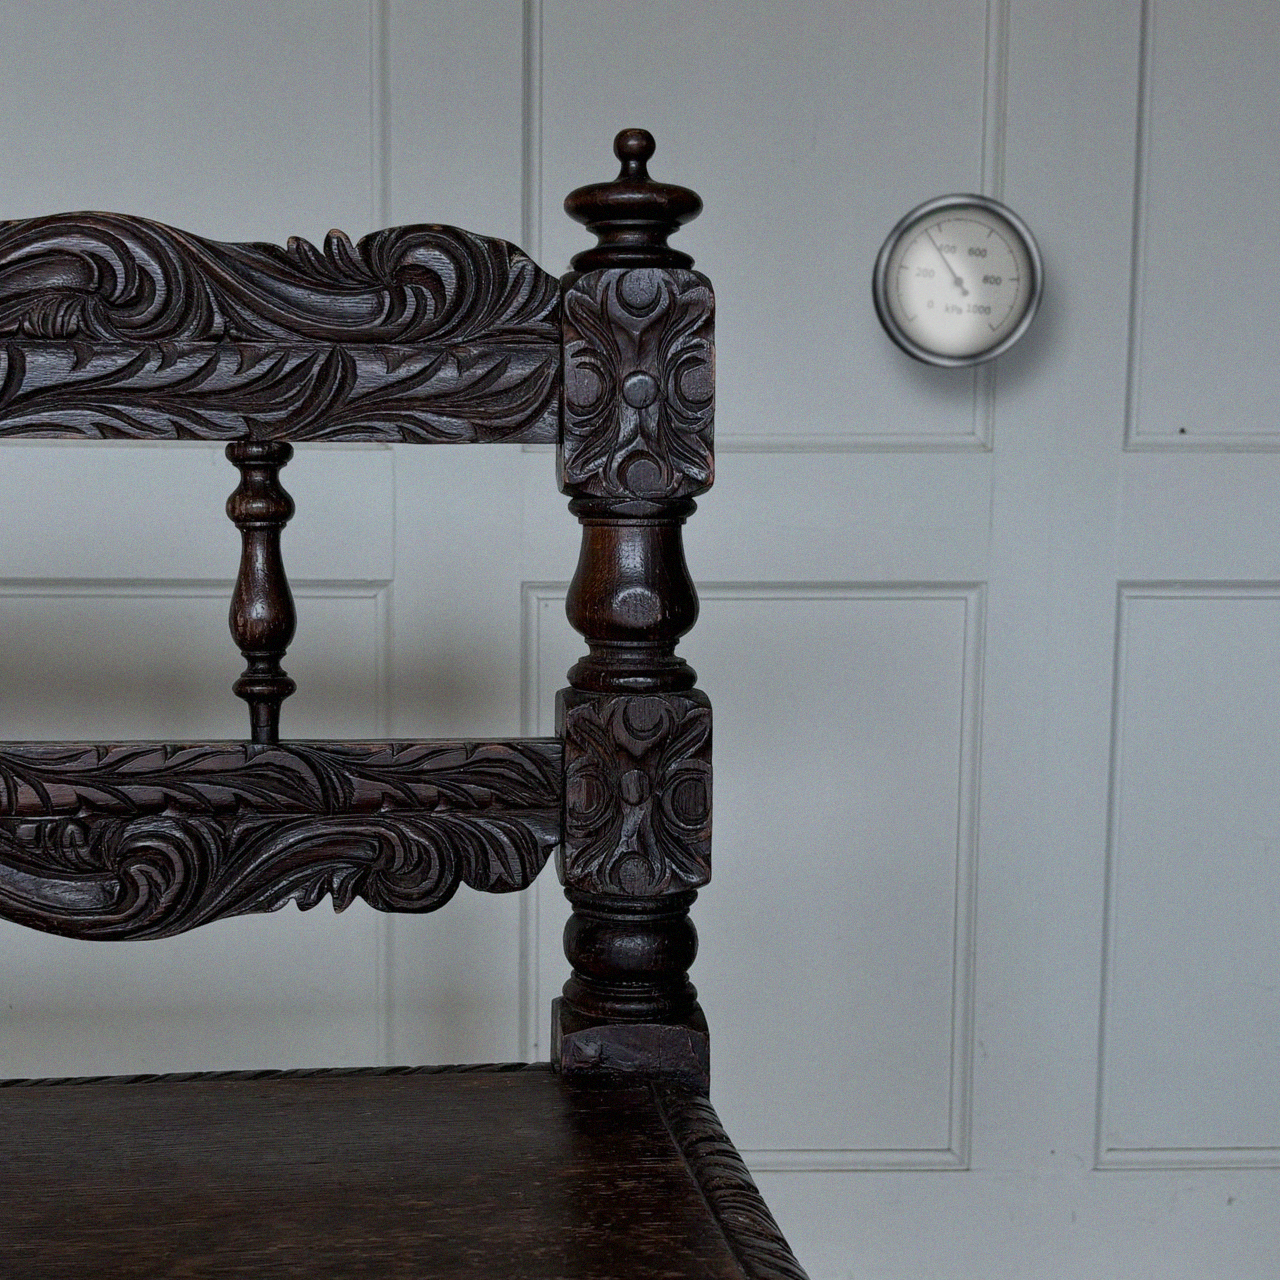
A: 350 kPa
